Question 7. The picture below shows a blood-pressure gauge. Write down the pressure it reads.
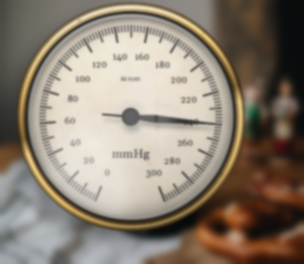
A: 240 mmHg
